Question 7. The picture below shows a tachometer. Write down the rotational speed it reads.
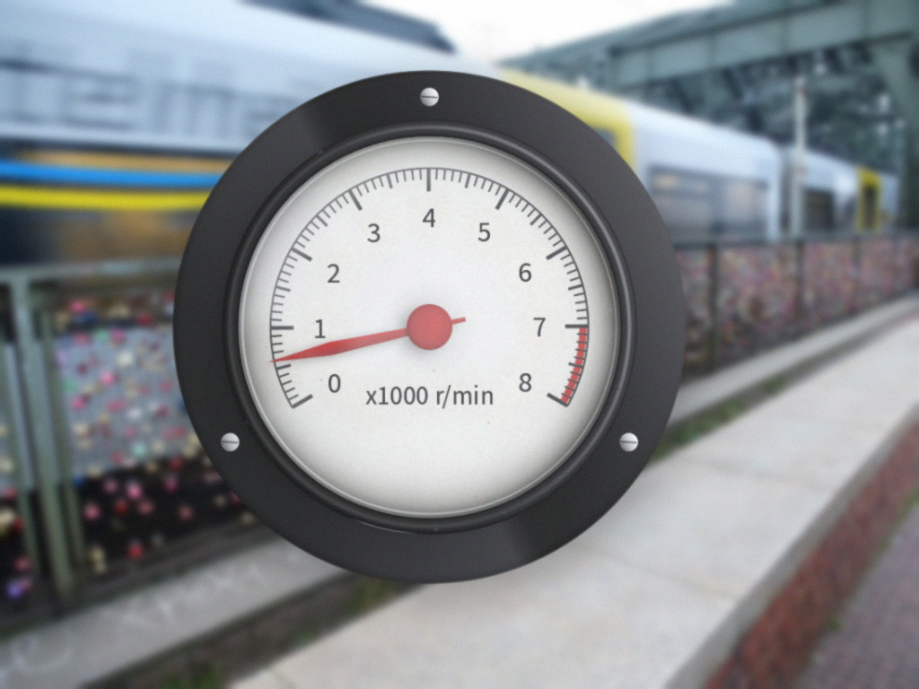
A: 600 rpm
